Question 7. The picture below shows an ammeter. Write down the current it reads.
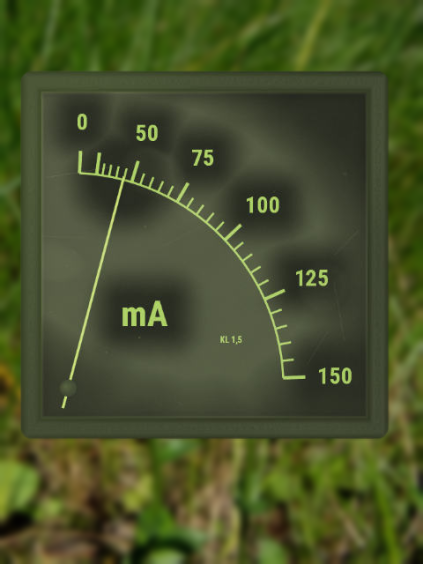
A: 45 mA
